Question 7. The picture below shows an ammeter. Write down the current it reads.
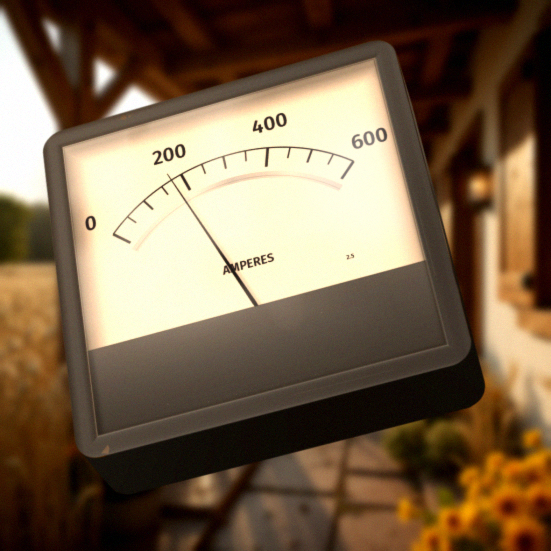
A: 175 A
